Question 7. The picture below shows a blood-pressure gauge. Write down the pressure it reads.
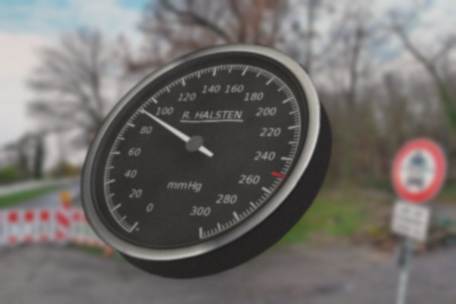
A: 90 mmHg
